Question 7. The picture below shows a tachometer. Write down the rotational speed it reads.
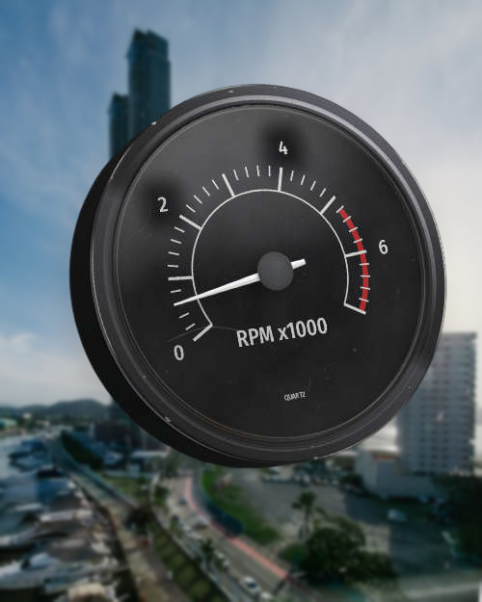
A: 600 rpm
